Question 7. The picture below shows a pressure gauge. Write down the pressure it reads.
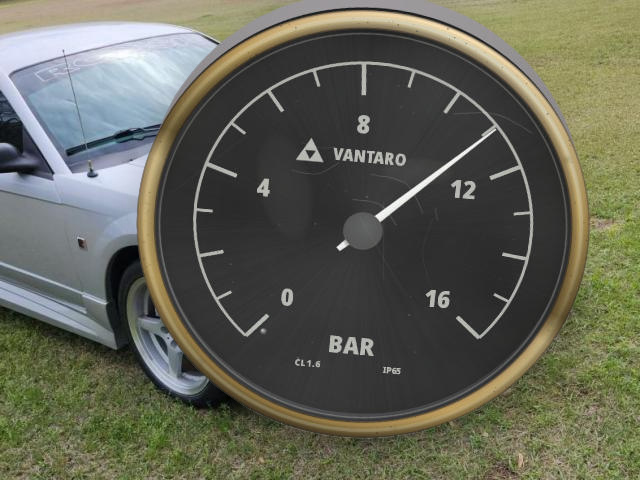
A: 11 bar
